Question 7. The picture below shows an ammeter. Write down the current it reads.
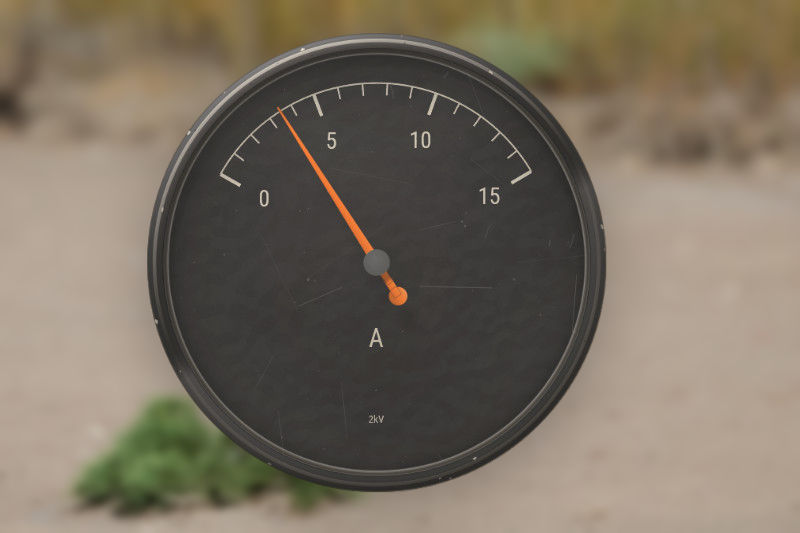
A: 3.5 A
